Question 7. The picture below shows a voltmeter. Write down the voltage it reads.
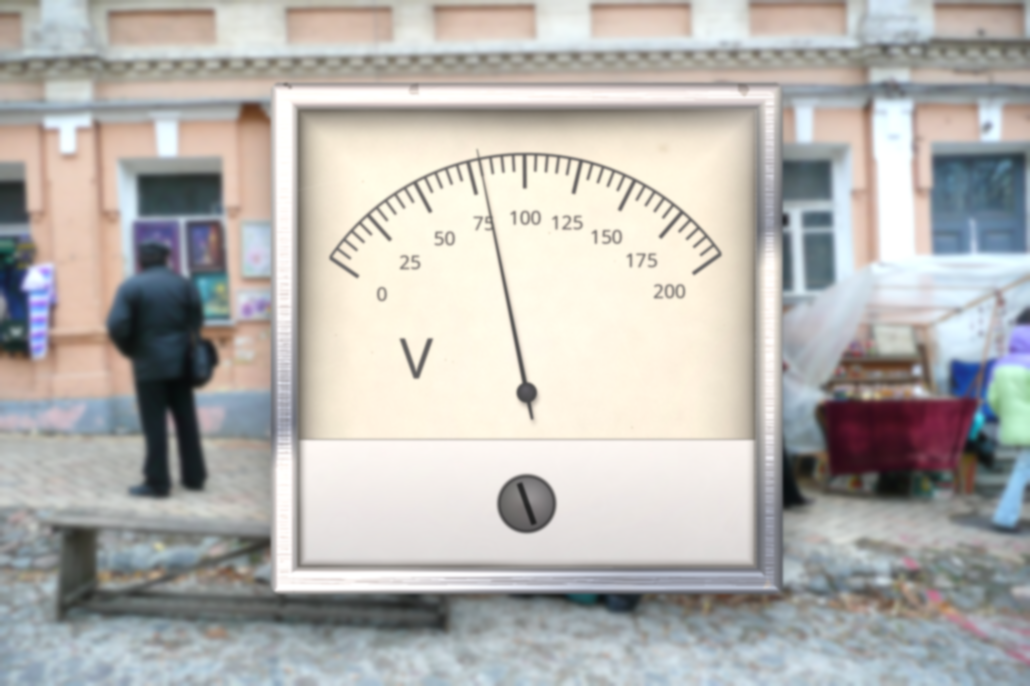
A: 80 V
